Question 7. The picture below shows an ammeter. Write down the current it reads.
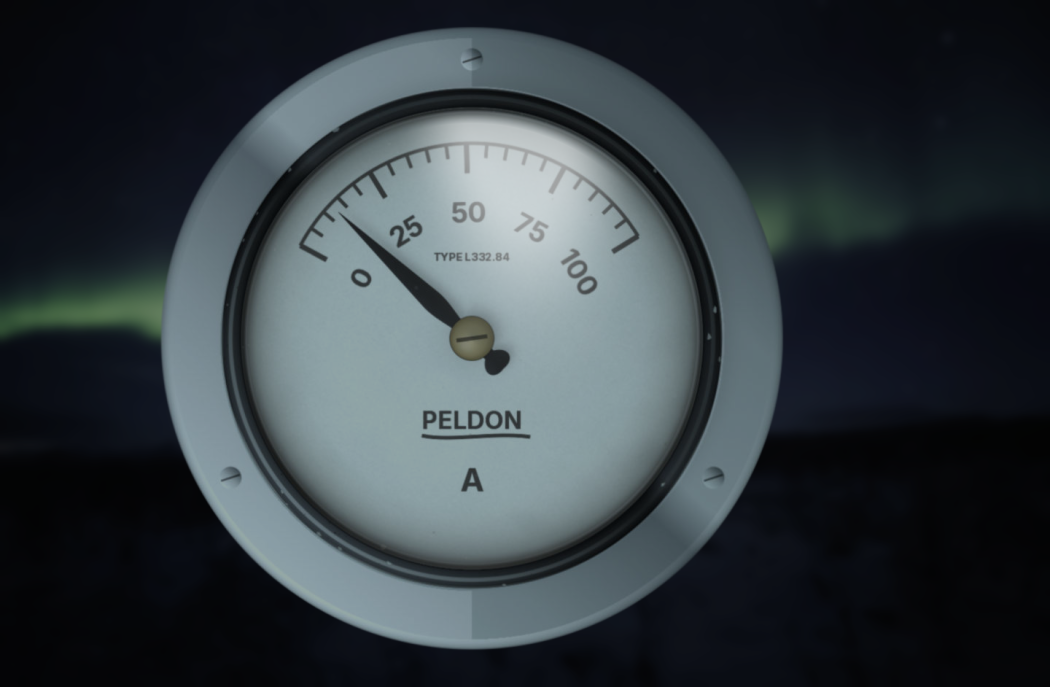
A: 12.5 A
